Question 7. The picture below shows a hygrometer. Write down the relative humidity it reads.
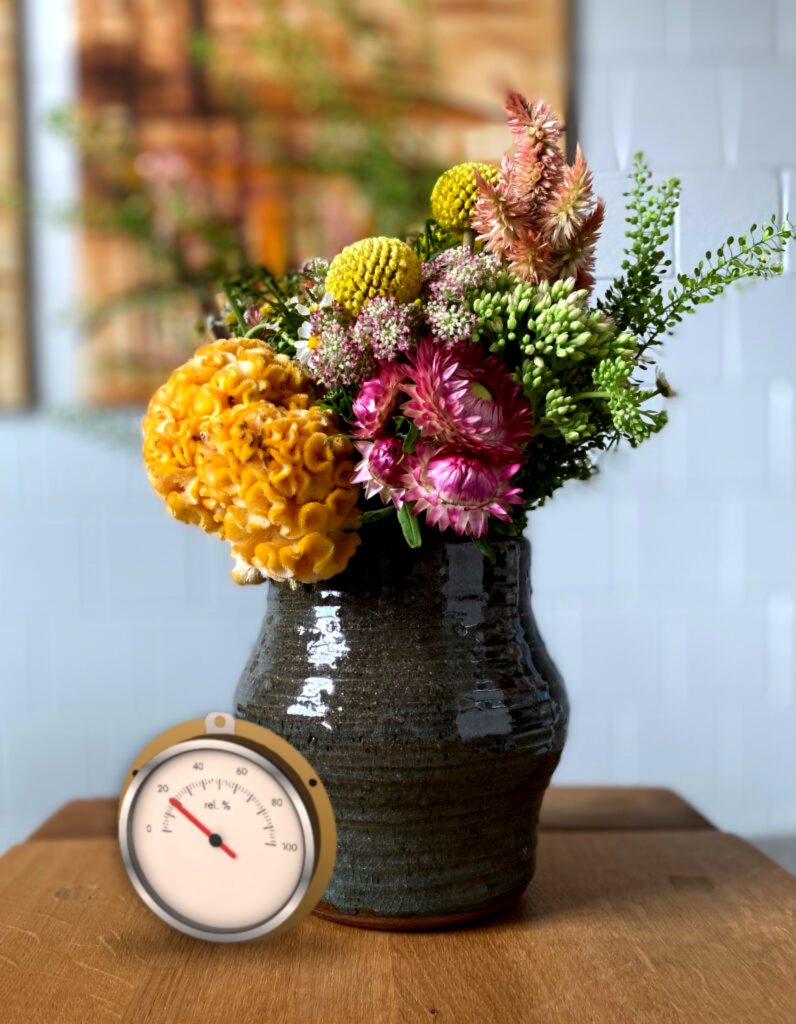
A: 20 %
